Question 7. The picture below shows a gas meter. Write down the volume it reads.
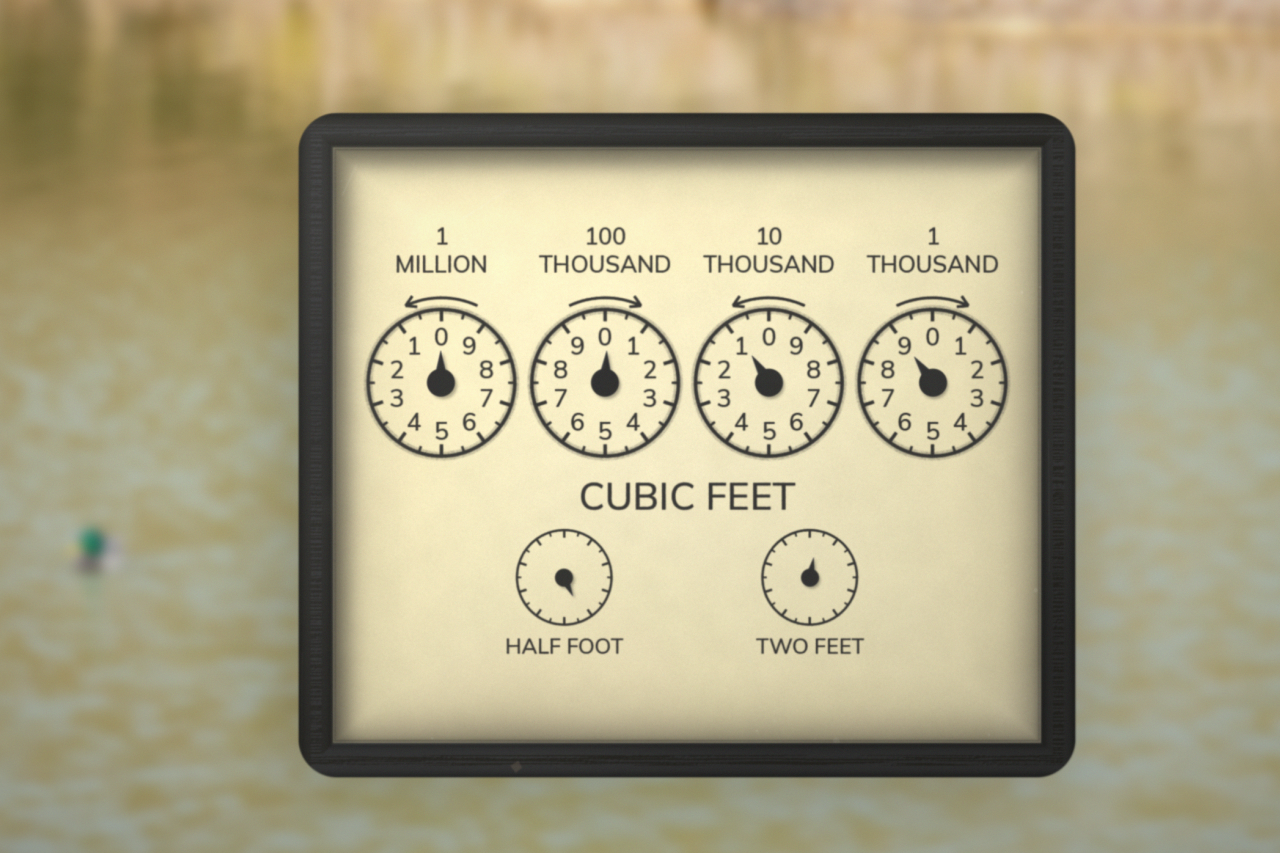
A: 900 ft³
